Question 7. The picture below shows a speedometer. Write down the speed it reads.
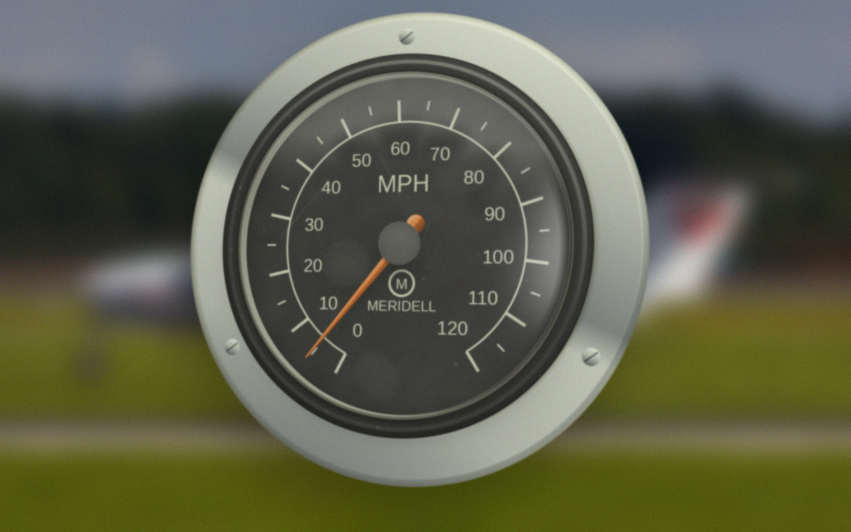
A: 5 mph
